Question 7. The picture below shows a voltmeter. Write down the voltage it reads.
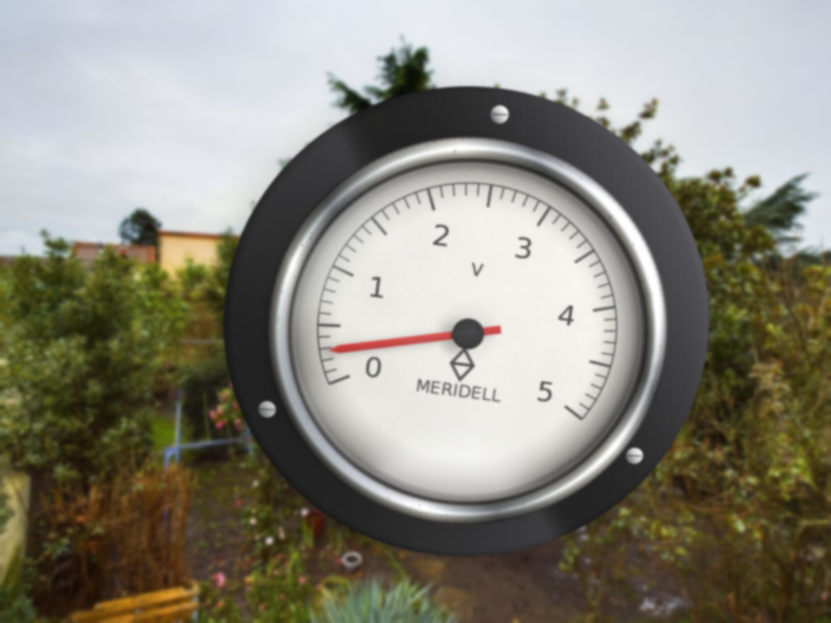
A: 0.3 V
